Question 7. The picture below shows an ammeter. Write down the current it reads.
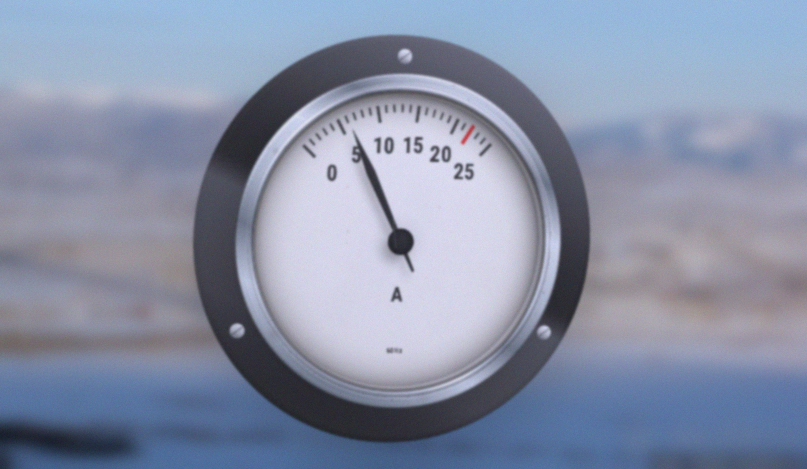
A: 6 A
